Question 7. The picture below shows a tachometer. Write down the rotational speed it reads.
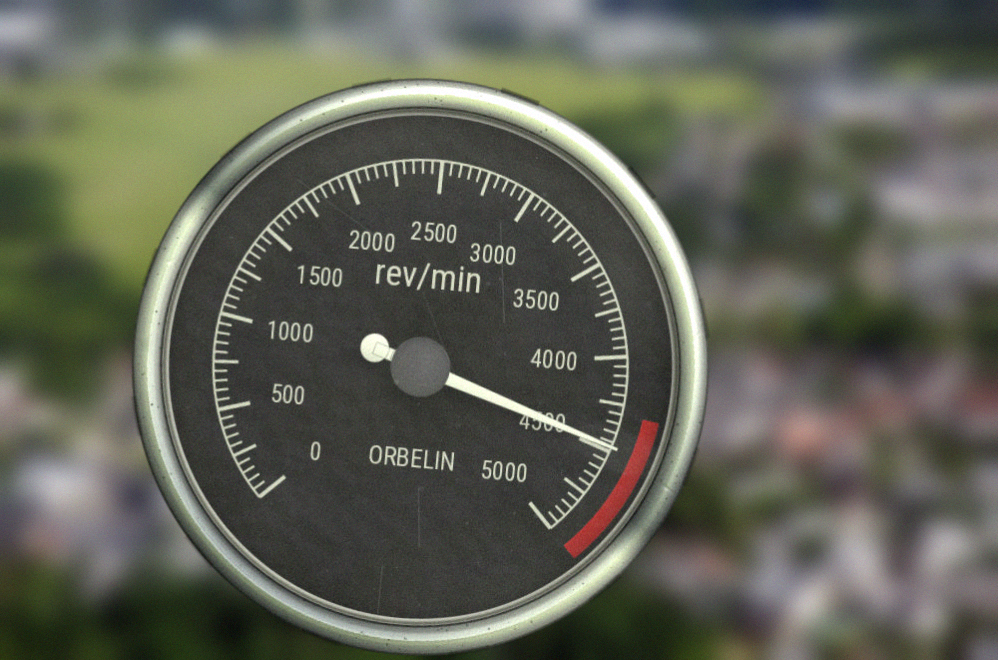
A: 4475 rpm
